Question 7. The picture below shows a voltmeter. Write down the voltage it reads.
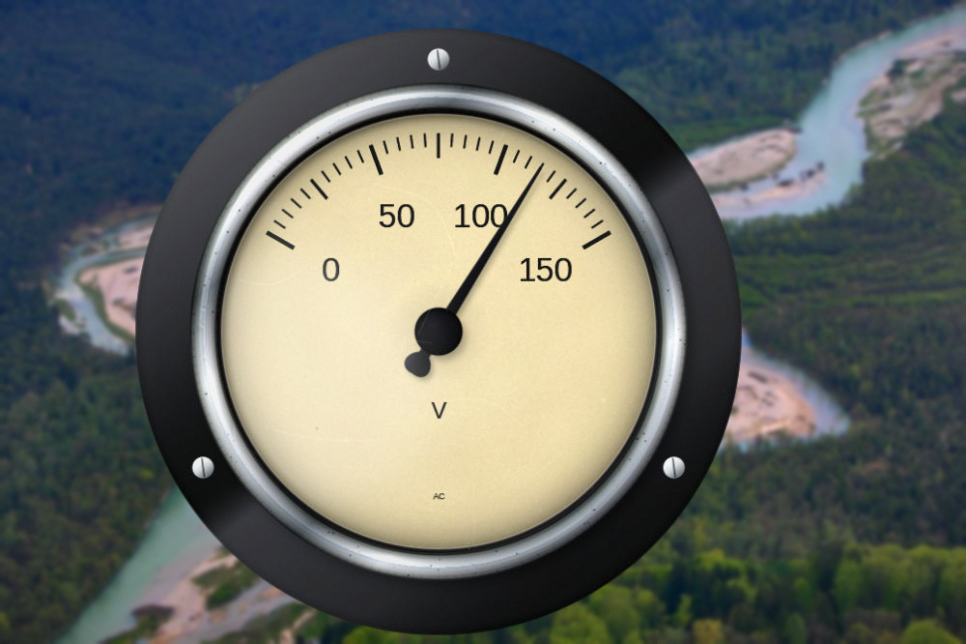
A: 115 V
